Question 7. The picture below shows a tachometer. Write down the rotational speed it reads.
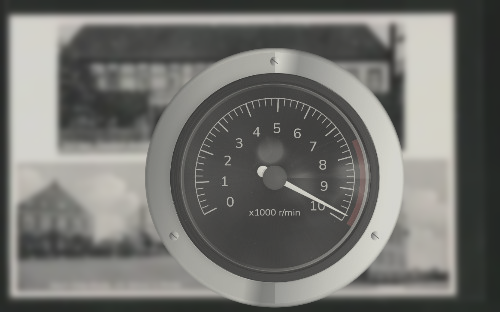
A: 9800 rpm
